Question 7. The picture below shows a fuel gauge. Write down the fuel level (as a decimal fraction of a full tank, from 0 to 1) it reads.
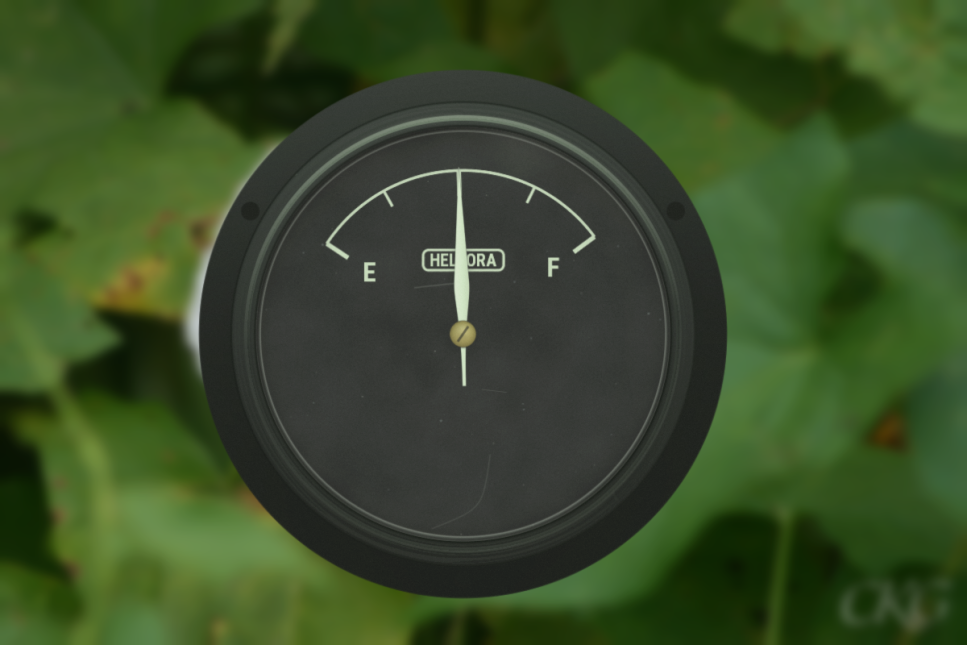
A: 0.5
